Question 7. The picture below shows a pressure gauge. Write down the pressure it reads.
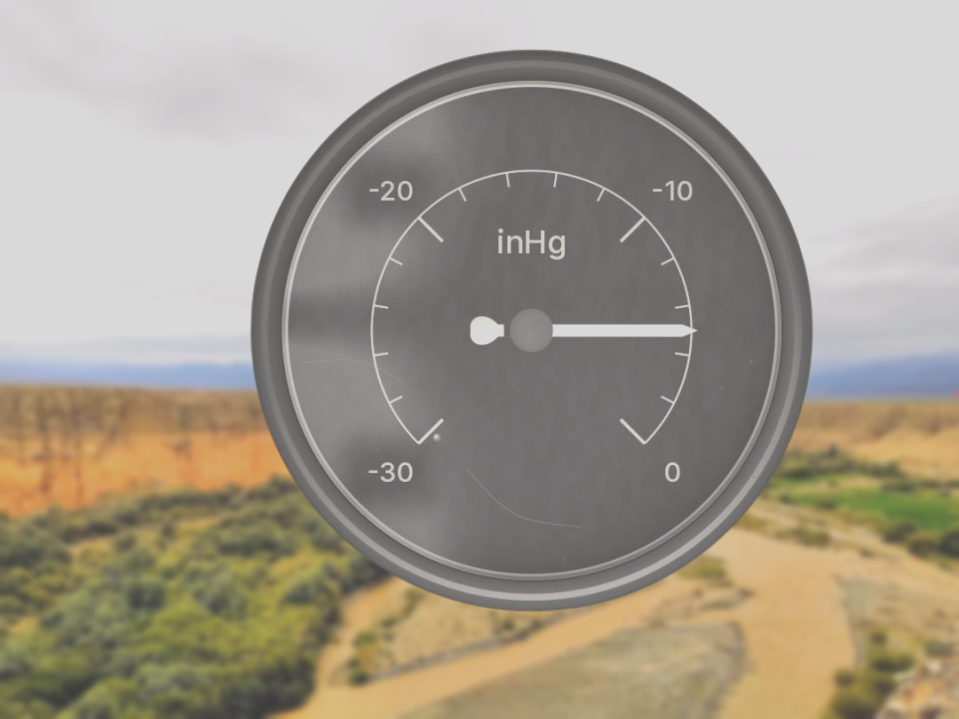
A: -5 inHg
